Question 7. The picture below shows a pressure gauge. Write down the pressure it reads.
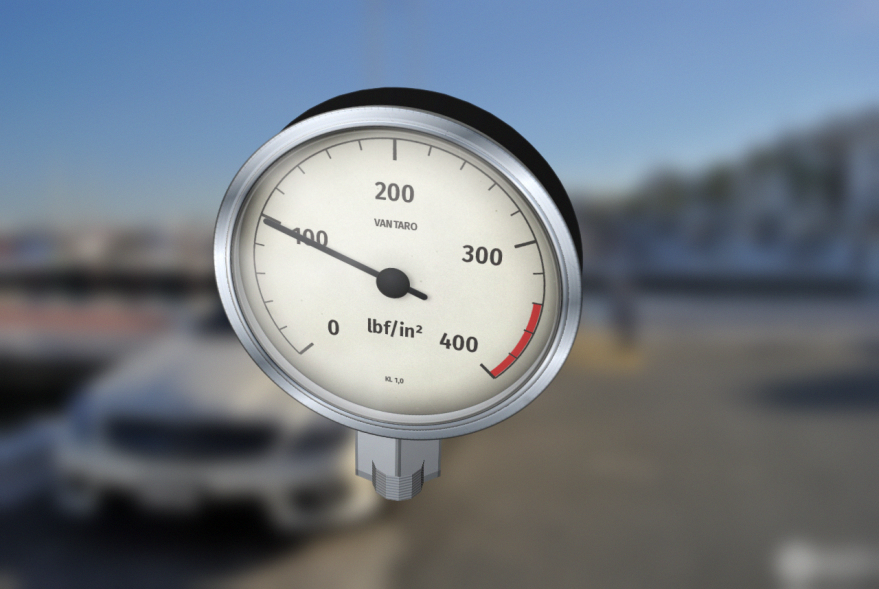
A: 100 psi
